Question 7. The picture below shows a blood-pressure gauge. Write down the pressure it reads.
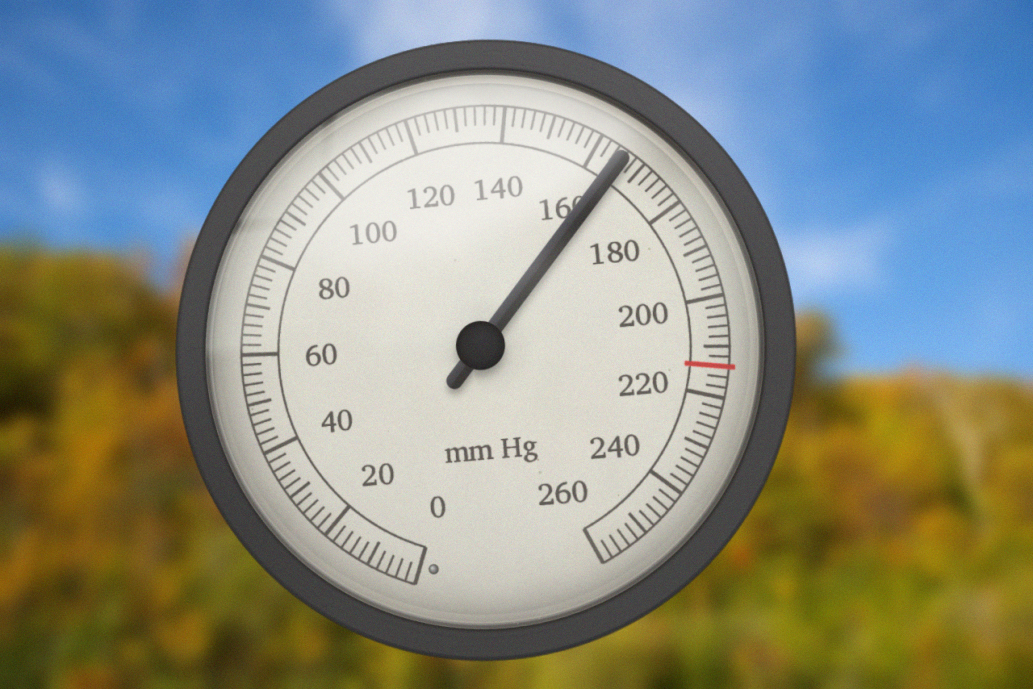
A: 166 mmHg
